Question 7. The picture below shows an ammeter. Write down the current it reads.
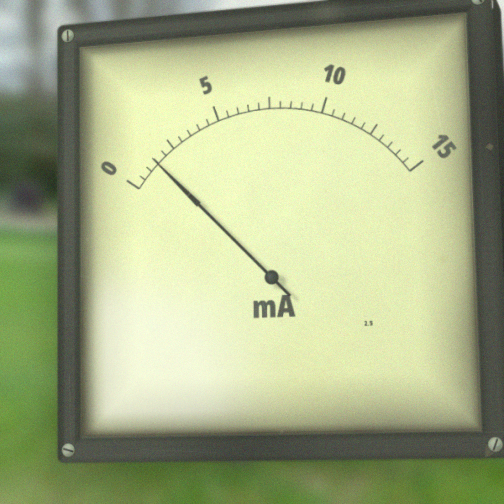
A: 1.5 mA
